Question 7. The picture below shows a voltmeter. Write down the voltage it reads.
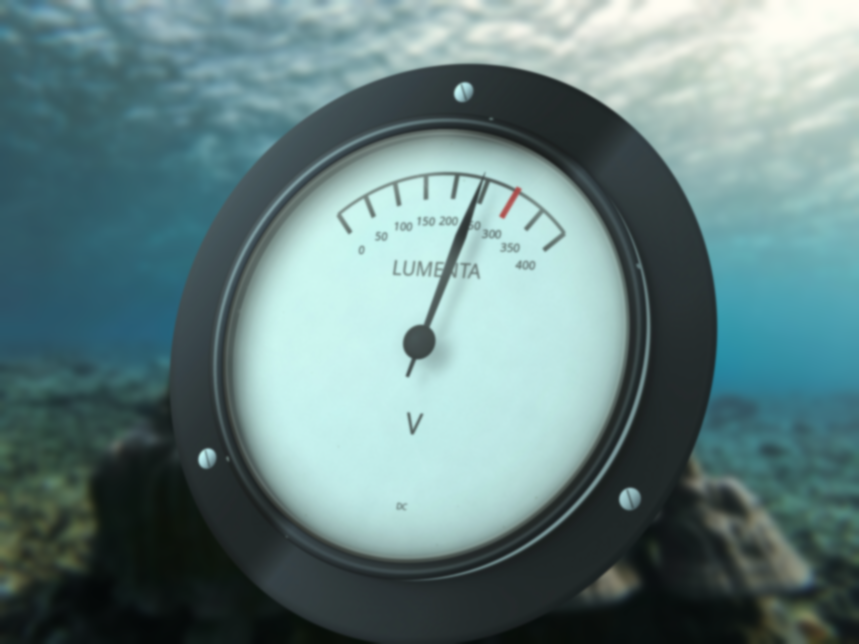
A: 250 V
